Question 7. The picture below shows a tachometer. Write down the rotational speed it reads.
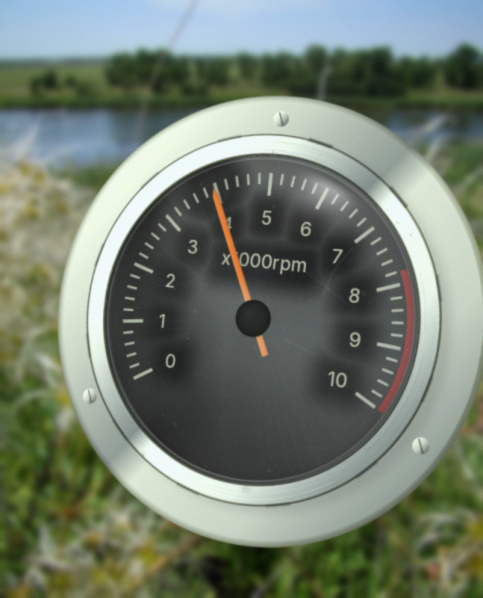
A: 4000 rpm
